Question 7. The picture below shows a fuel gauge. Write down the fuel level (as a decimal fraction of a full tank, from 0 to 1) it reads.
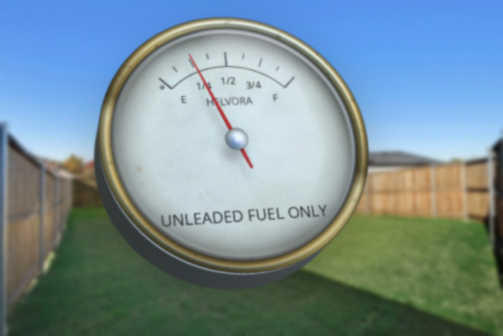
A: 0.25
